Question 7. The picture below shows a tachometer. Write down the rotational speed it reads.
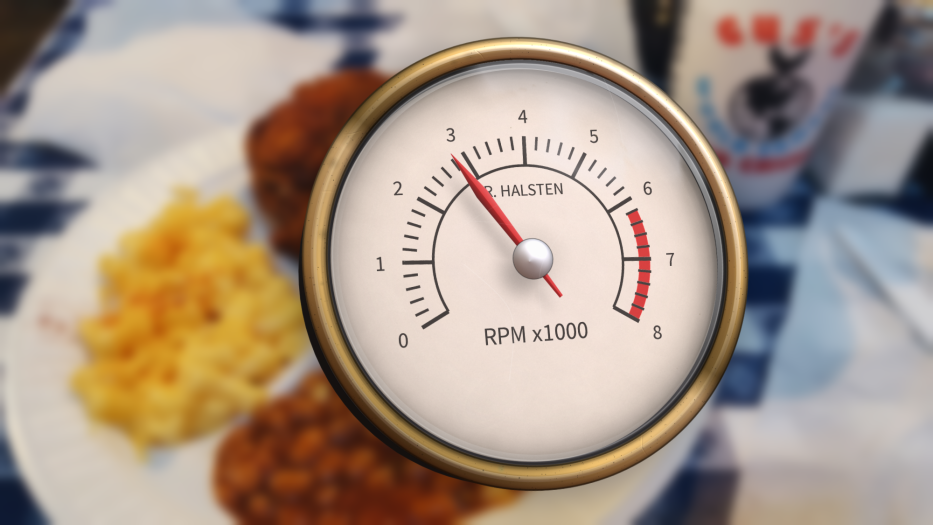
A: 2800 rpm
